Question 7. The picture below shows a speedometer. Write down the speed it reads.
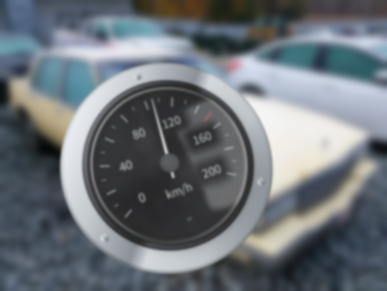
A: 105 km/h
